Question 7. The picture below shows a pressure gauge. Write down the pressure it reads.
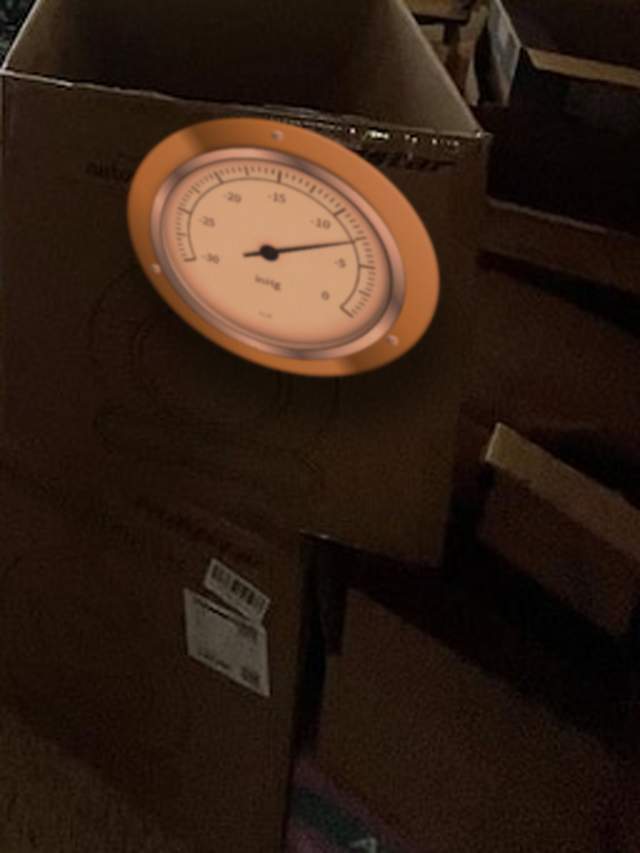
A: -7.5 inHg
